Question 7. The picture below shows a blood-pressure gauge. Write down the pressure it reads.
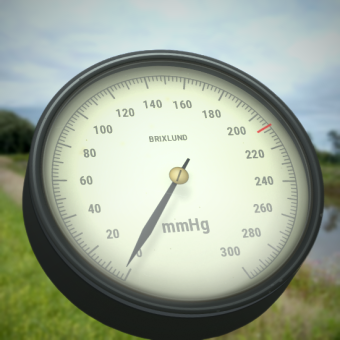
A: 2 mmHg
